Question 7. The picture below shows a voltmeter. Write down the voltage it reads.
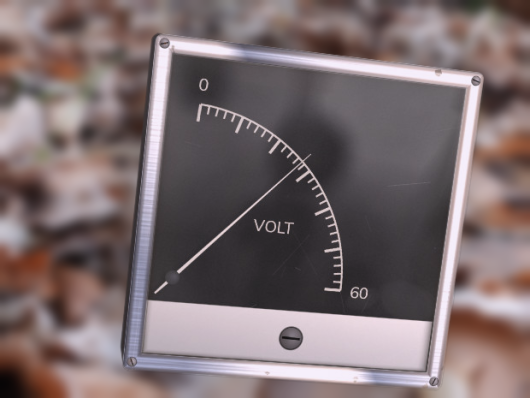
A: 27 V
